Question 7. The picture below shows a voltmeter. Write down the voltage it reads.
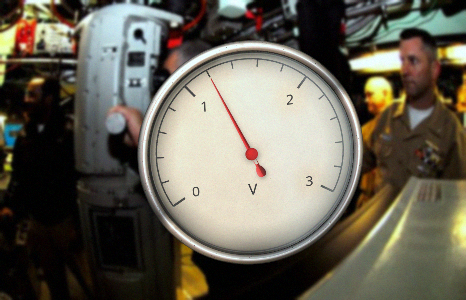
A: 1.2 V
